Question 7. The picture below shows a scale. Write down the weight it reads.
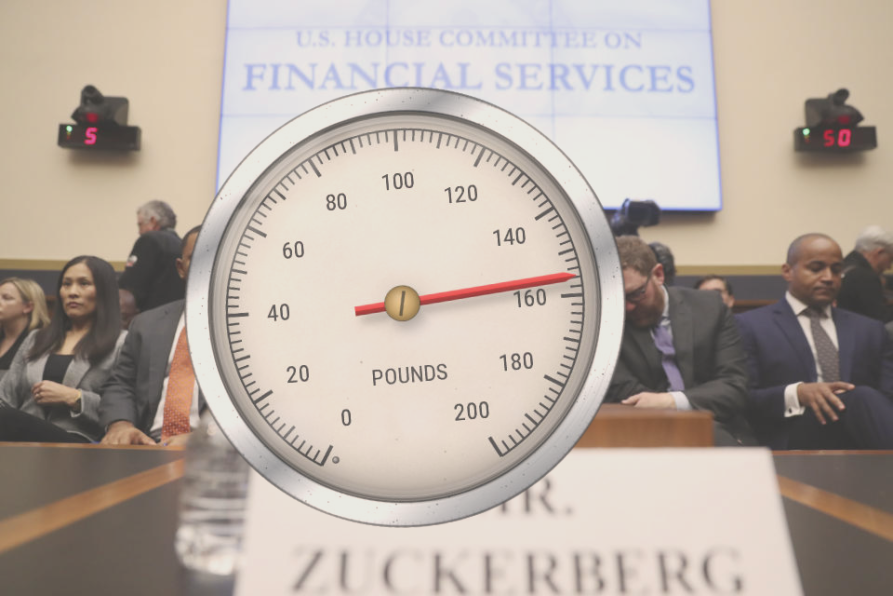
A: 156 lb
